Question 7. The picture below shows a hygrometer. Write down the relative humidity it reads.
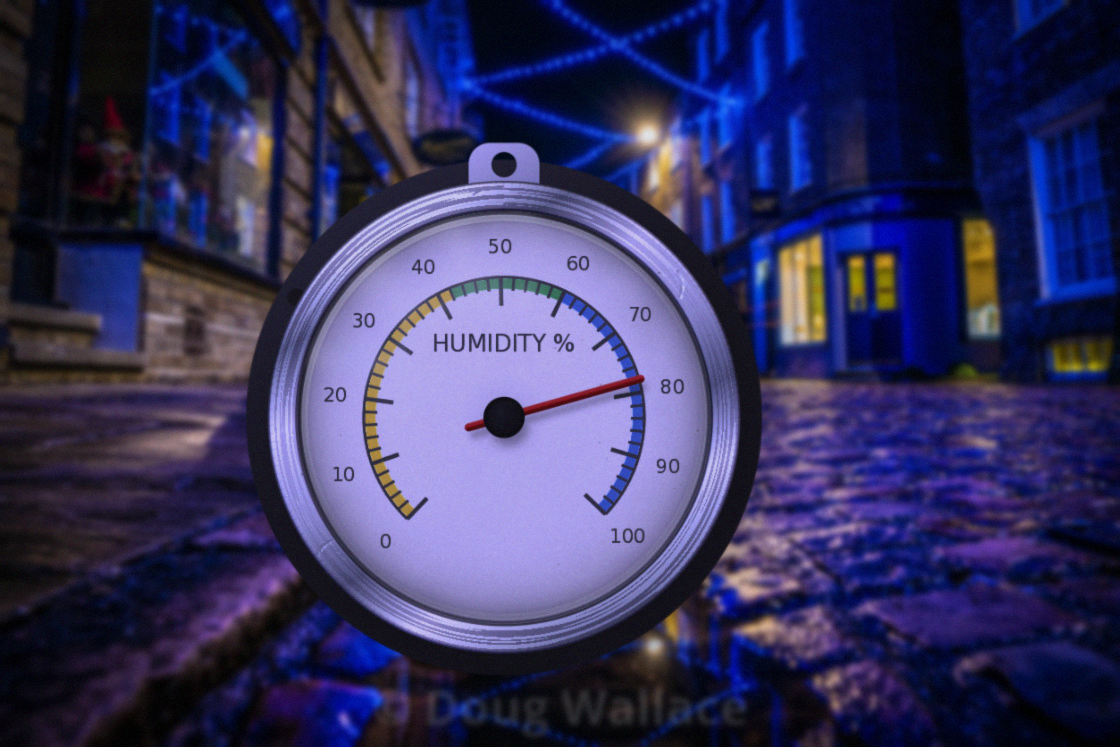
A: 78 %
